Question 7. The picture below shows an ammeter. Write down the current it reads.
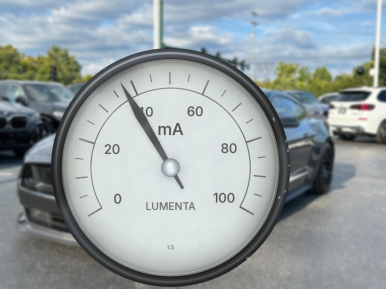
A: 37.5 mA
